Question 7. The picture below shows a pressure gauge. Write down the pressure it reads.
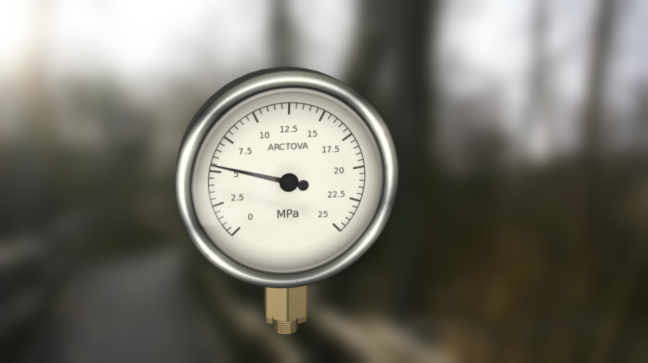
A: 5.5 MPa
